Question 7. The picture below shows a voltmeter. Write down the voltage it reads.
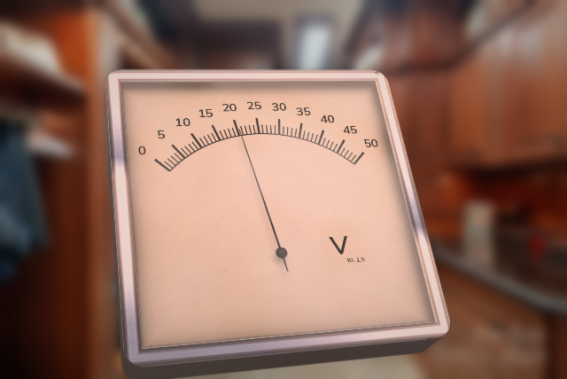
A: 20 V
